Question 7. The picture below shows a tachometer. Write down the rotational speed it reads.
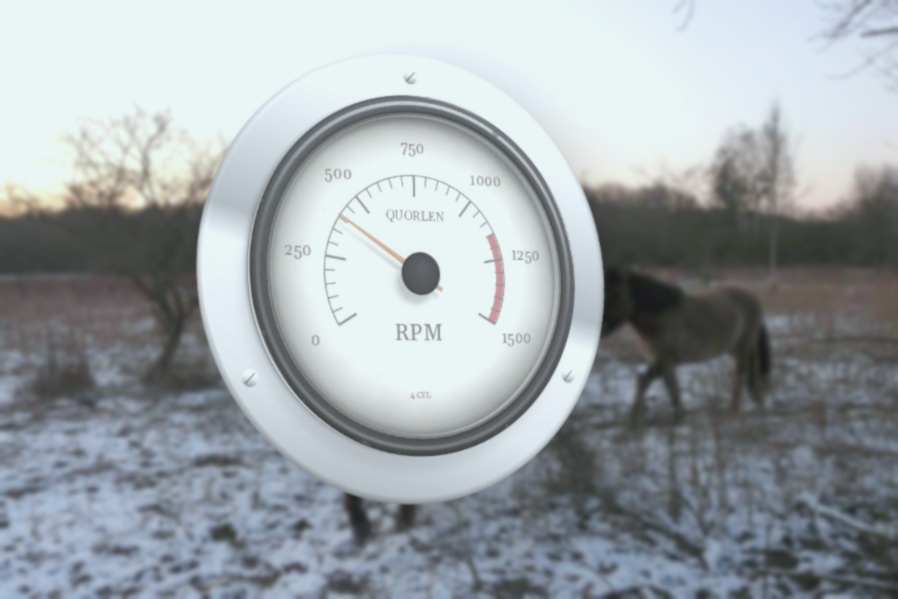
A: 400 rpm
